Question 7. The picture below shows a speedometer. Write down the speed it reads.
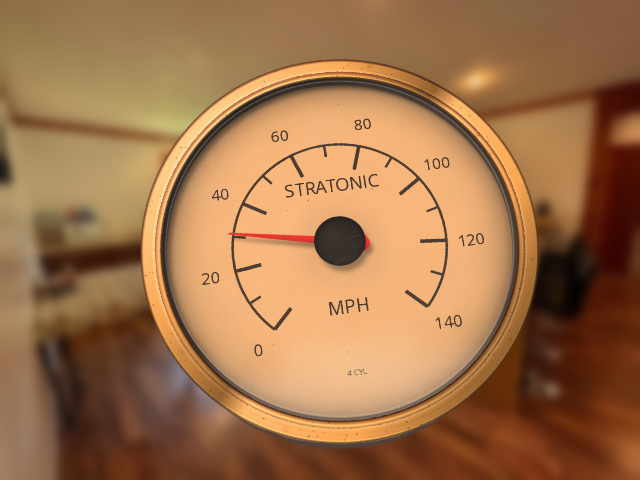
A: 30 mph
